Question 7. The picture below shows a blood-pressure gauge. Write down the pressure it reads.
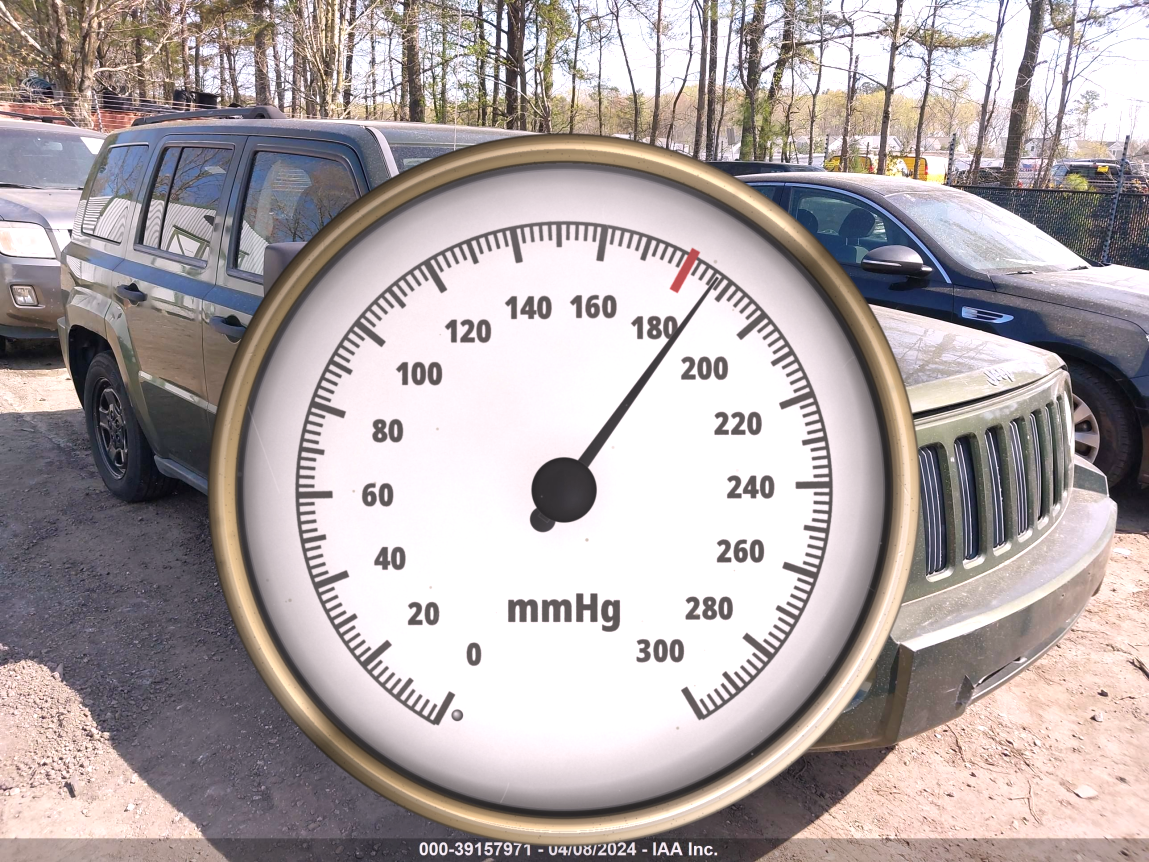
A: 187 mmHg
